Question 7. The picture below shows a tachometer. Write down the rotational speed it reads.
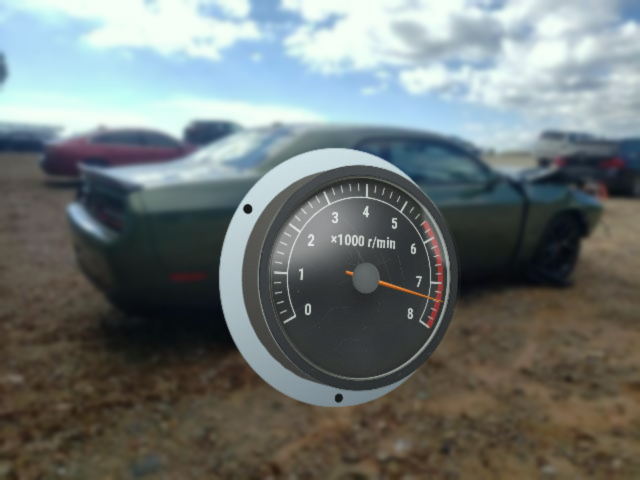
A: 7400 rpm
